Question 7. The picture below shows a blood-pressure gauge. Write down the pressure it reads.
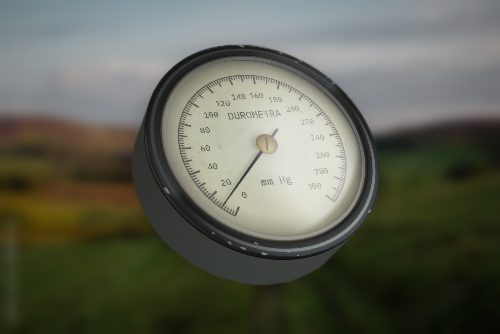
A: 10 mmHg
